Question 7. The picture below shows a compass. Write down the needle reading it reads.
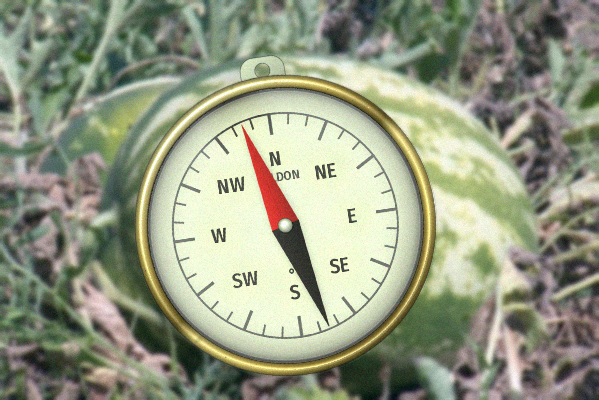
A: 345 °
